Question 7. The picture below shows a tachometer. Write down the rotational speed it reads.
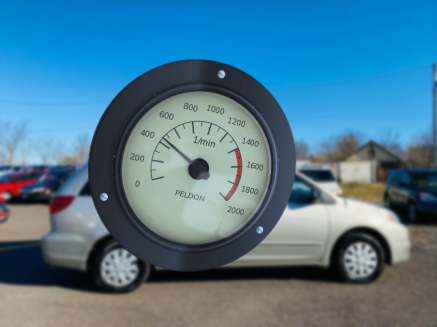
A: 450 rpm
